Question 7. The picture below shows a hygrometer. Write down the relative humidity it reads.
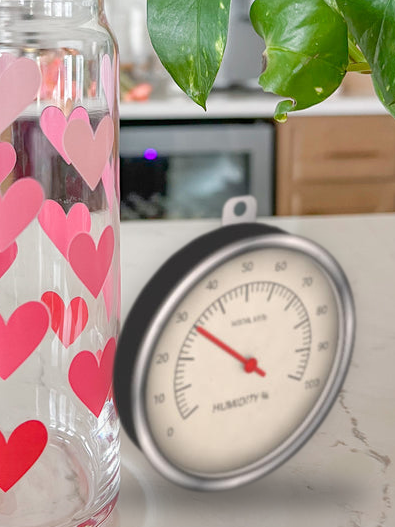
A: 30 %
